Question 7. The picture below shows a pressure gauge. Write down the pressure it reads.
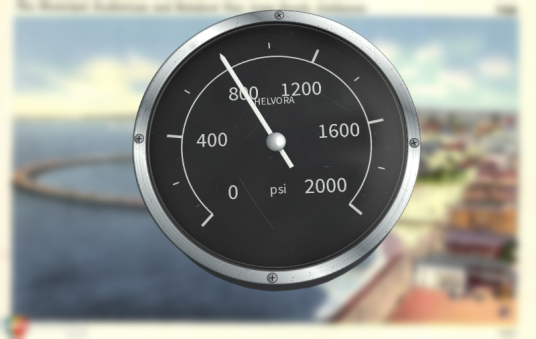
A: 800 psi
